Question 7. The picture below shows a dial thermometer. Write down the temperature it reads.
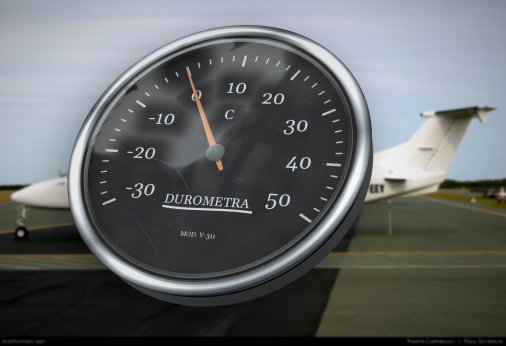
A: 0 °C
